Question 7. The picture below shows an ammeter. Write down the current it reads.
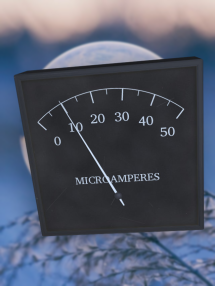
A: 10 µA
